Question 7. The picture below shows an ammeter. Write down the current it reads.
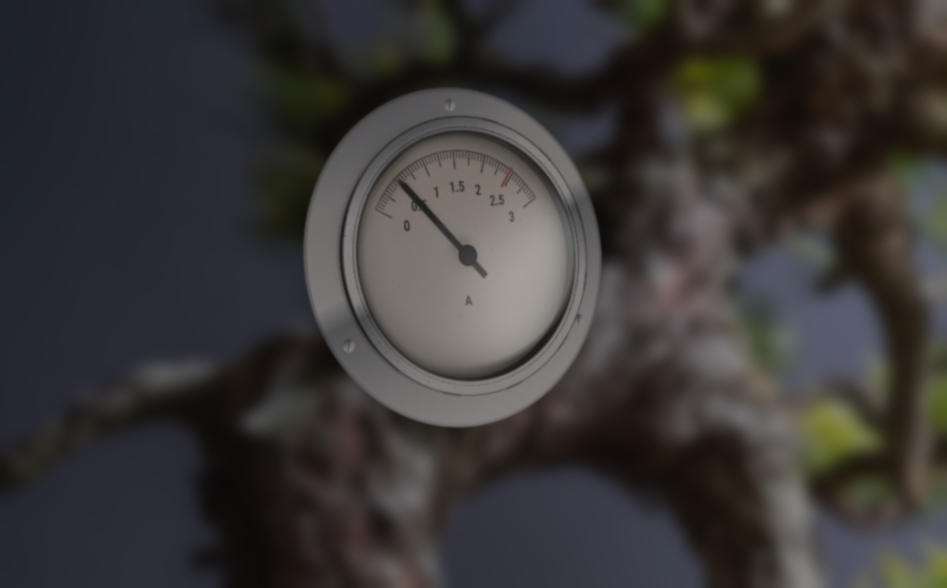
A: 0.5 A
